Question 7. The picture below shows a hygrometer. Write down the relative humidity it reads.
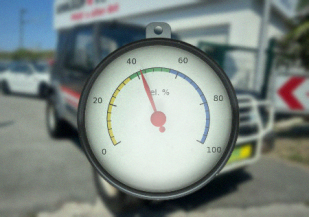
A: 42 %
